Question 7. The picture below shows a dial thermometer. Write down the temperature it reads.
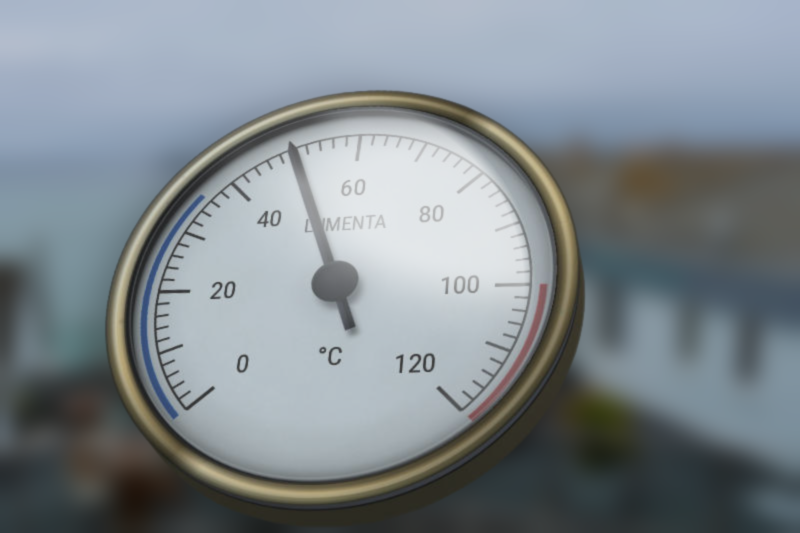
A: 50 °C
